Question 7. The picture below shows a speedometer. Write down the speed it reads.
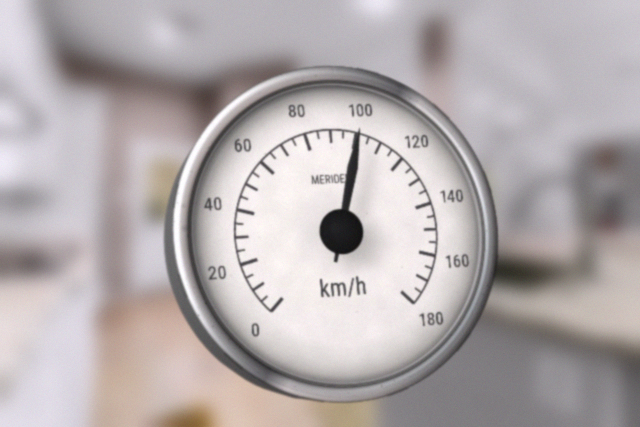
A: 100 km/h
